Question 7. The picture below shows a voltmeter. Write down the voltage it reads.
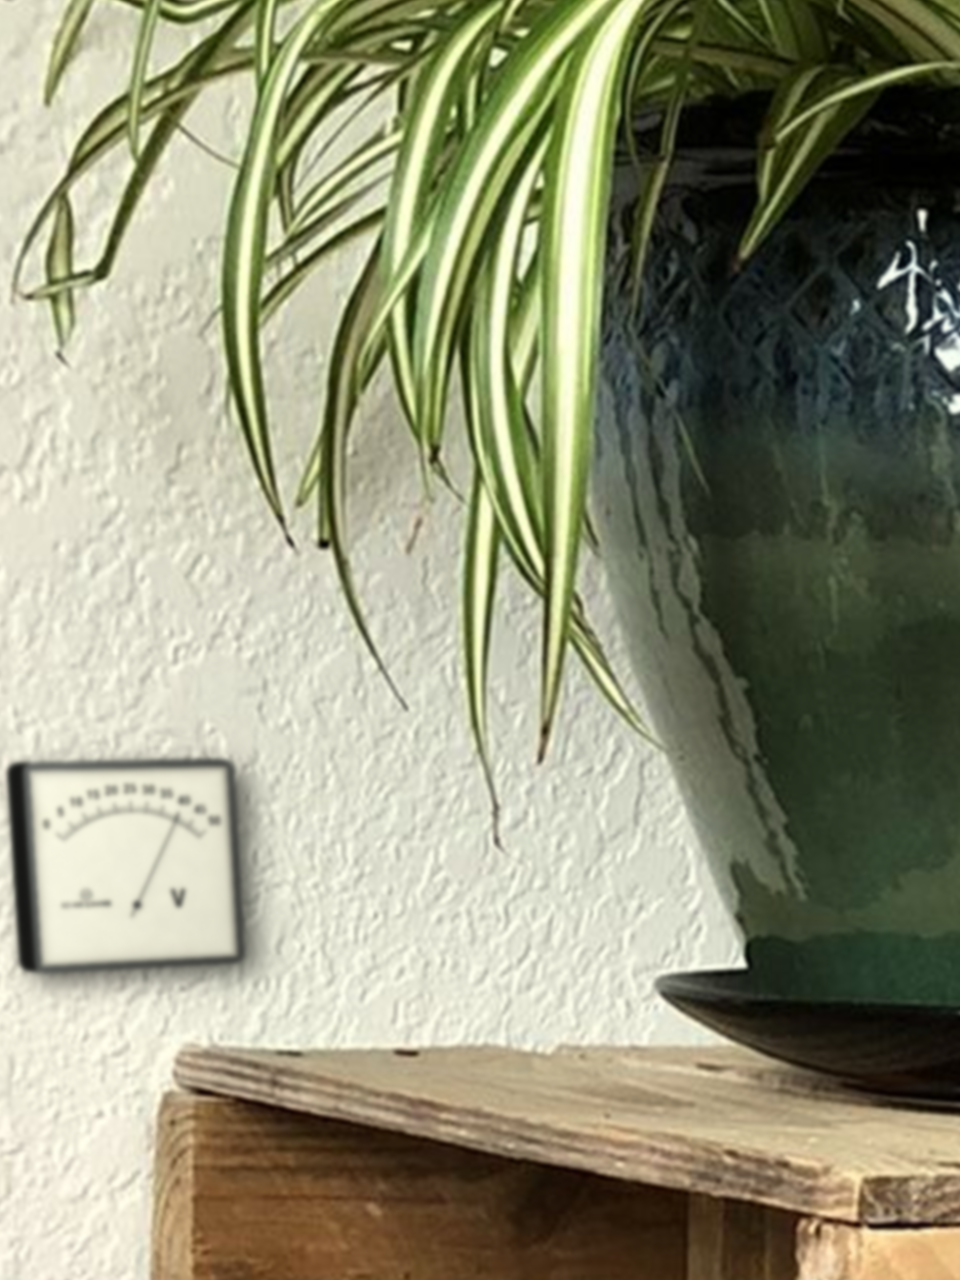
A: 40 V
